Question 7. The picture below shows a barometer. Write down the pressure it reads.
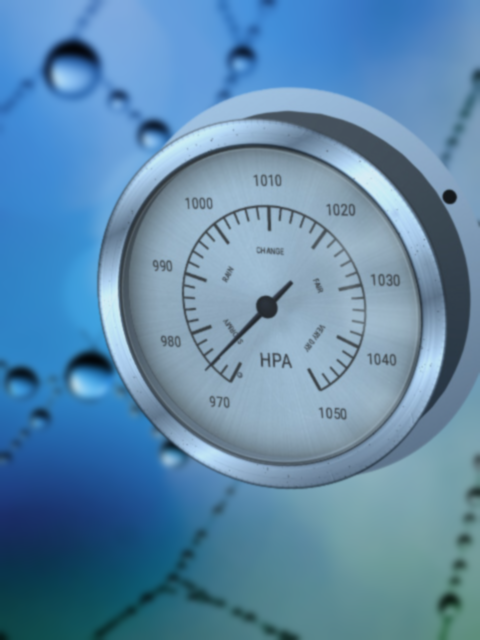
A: 974 hPa
